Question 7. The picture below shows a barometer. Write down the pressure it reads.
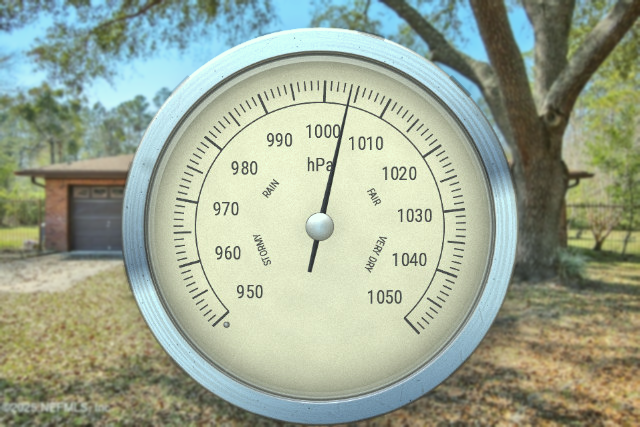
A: 1004 hPa
